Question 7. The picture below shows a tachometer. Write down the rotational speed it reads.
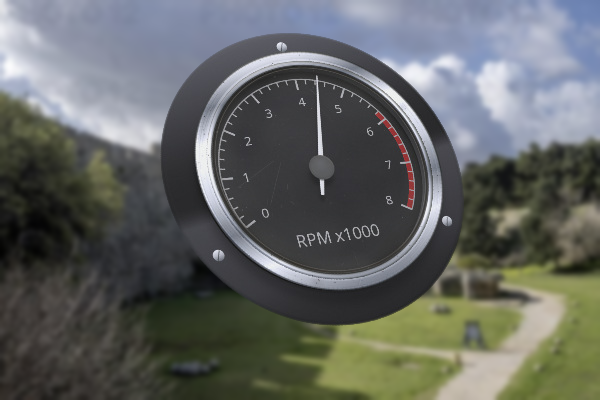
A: 4400 rpm
